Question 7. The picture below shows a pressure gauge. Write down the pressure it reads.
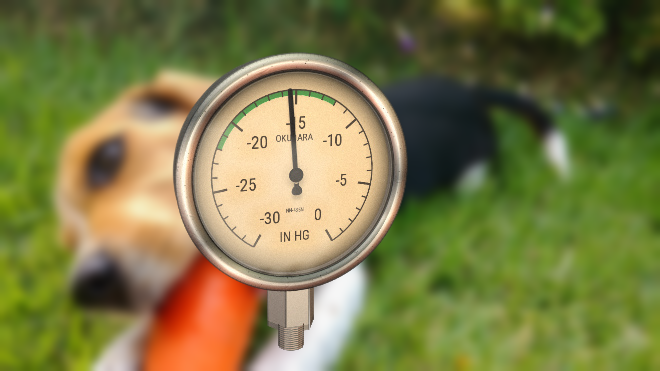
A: -15.5 inHg
